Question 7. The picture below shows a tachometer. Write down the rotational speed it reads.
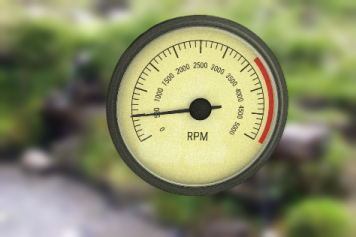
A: 500 rpm
